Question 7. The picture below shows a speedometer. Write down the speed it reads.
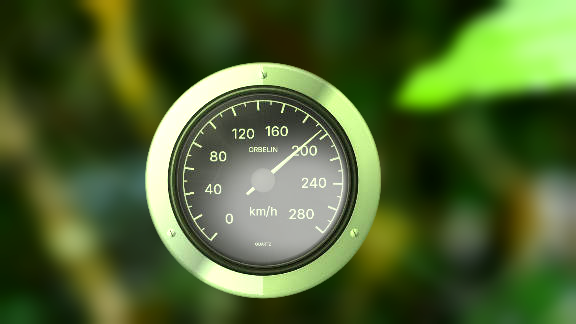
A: 195 km/h
